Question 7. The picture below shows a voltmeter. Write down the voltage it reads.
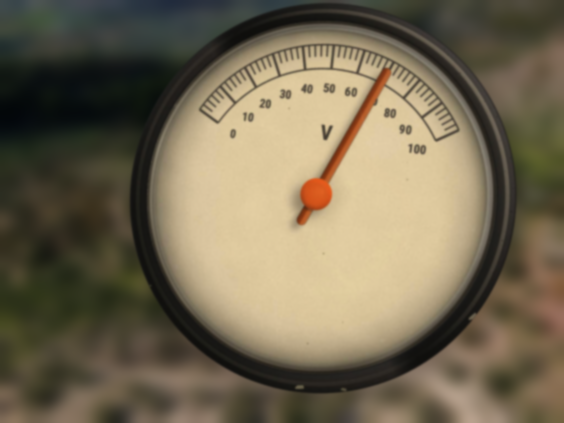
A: 70 V
